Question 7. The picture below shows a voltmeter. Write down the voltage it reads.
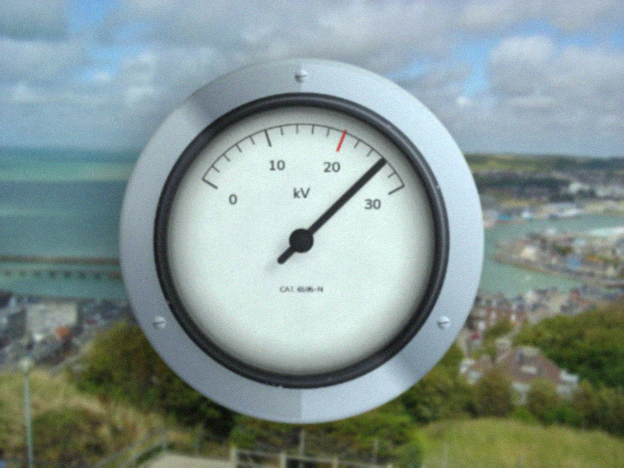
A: 26 kV
